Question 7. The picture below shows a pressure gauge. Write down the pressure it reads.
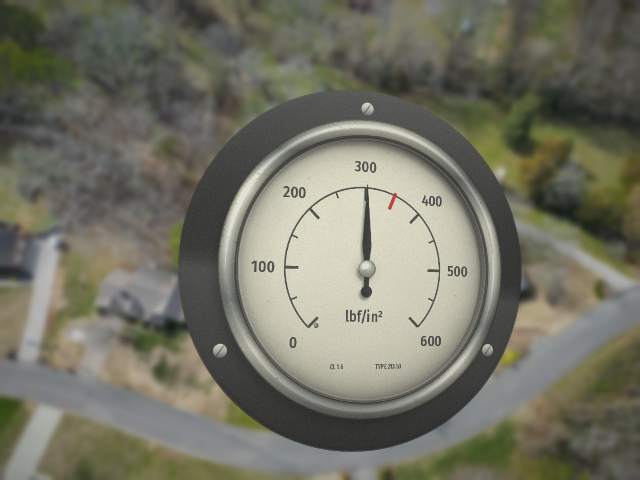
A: 300 psi
